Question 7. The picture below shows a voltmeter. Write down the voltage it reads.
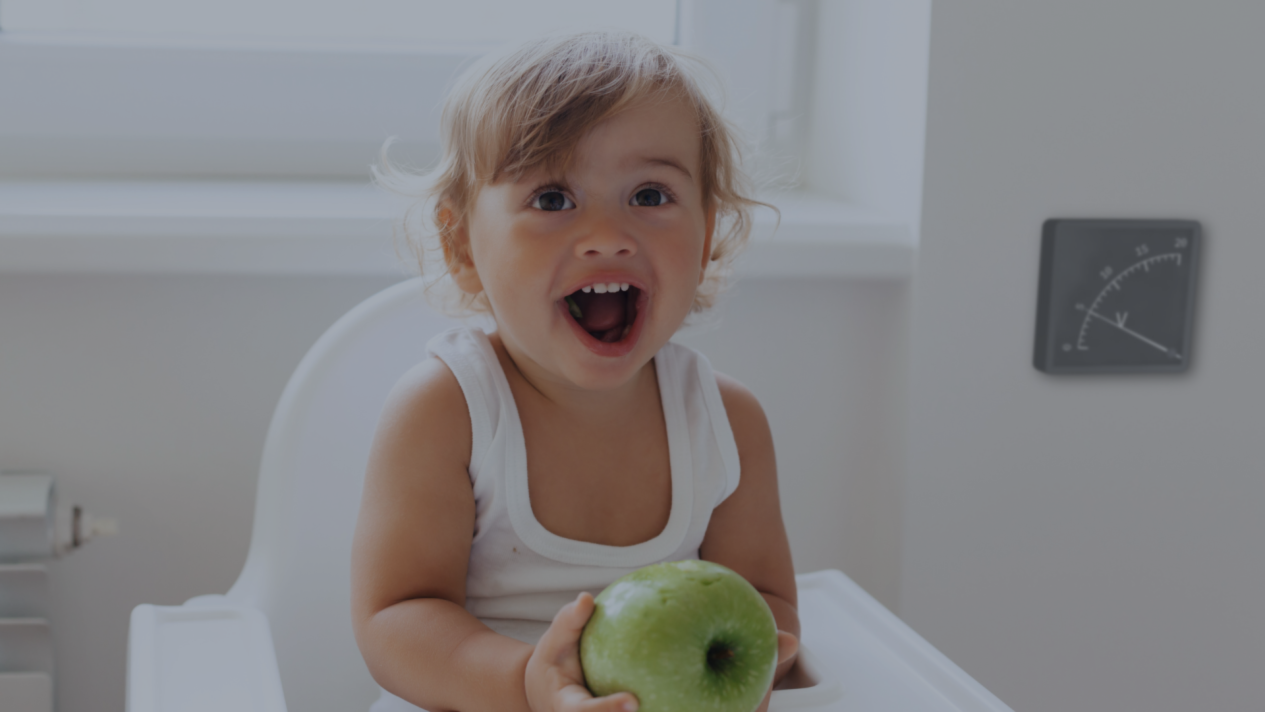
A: 5 V
